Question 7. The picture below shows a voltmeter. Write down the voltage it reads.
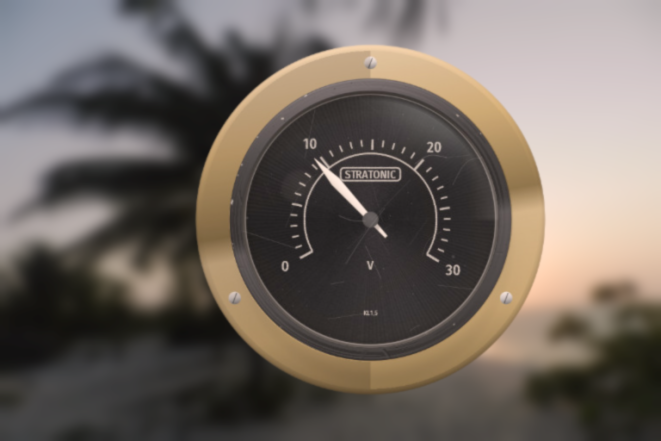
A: 9.5 V
